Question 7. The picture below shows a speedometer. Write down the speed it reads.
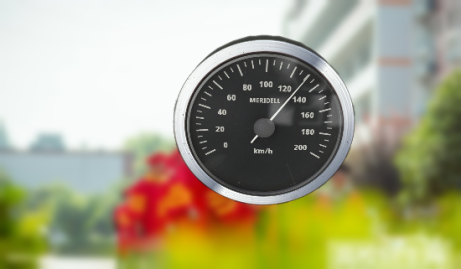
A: 130 km/h
